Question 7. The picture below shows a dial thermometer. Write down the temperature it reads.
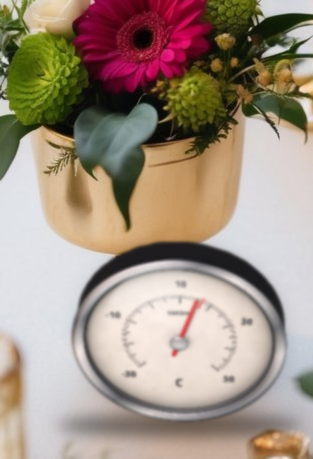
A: 15 °C
